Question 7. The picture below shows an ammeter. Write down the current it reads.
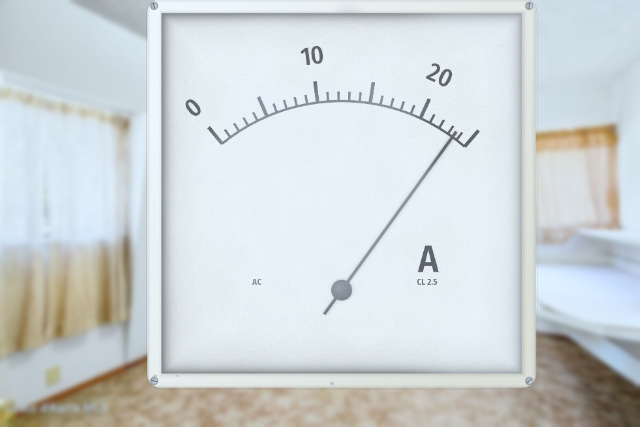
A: 23.5 A
